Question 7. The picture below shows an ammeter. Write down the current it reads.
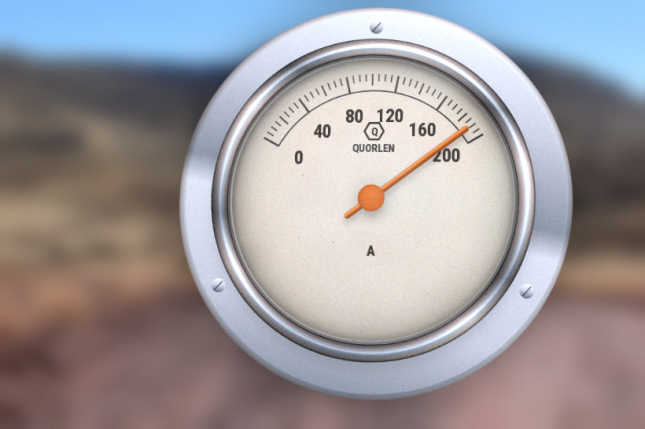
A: 190 A
